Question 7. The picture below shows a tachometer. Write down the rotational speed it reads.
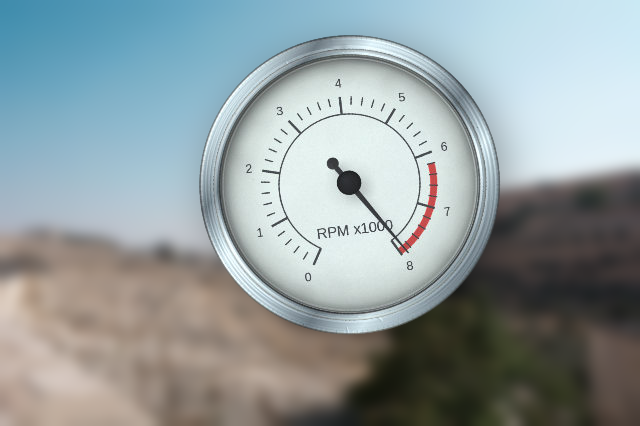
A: 7900 rpm
